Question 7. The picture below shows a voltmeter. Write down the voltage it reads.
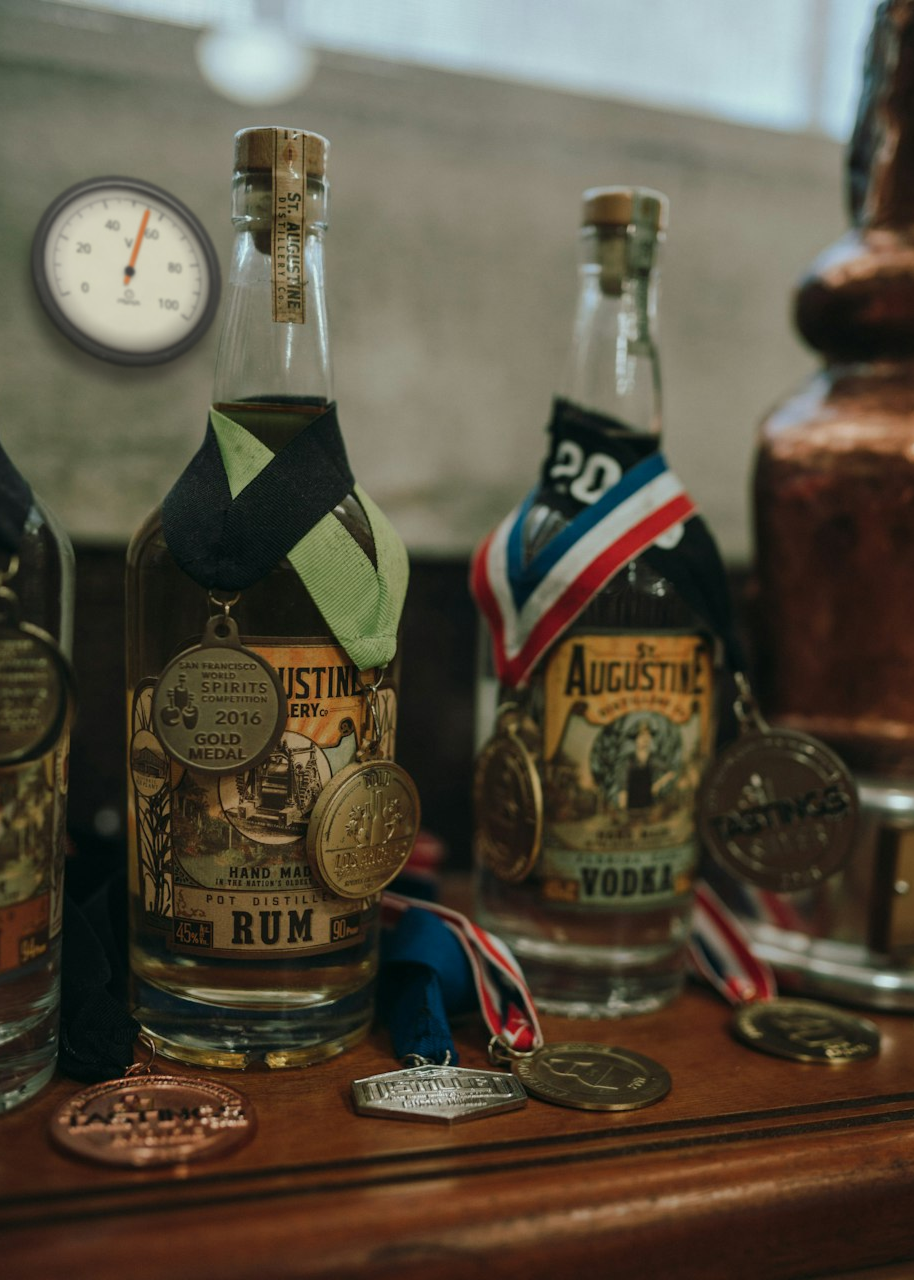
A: 55 V
